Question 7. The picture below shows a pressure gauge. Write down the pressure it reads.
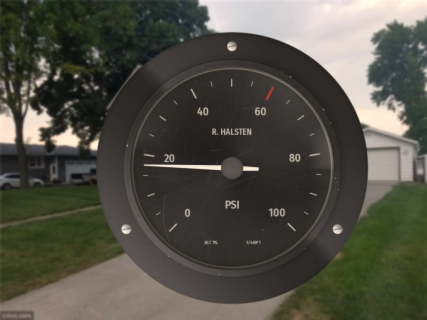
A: 17.5 psi
